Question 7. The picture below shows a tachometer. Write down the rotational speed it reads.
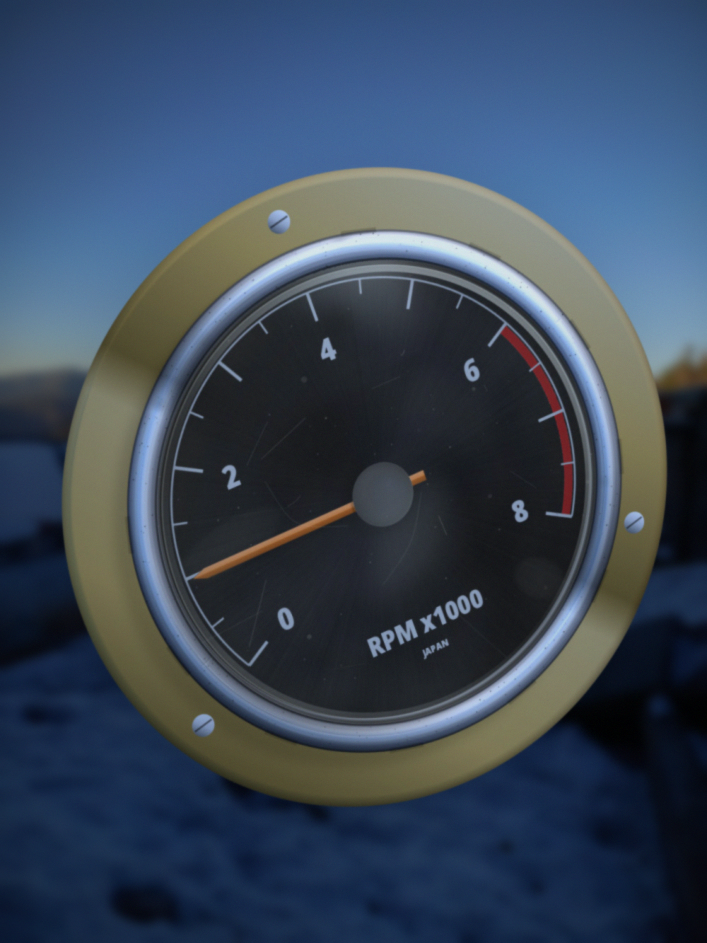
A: 1000 rpm
